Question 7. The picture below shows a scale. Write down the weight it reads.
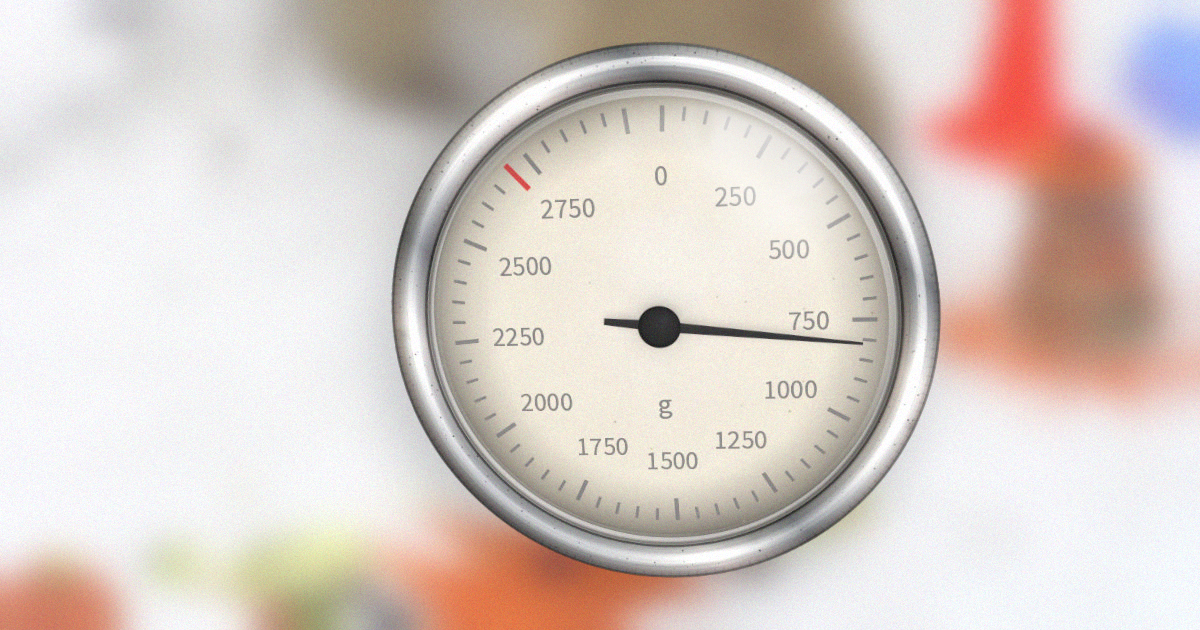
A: 800 g
